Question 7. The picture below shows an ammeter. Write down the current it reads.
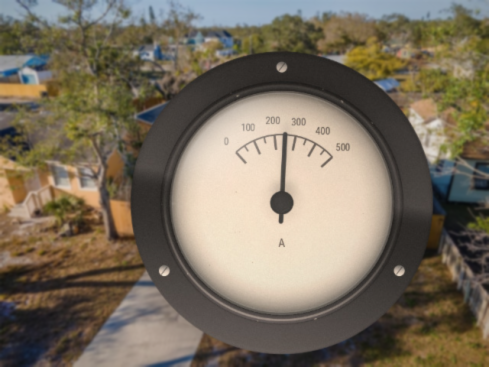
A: 250 A
